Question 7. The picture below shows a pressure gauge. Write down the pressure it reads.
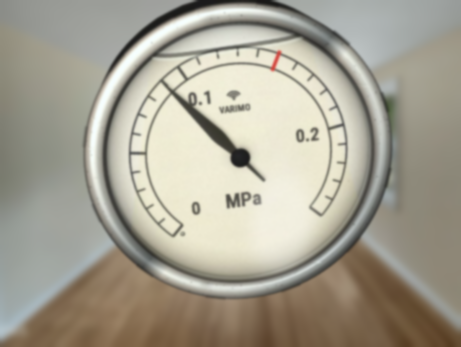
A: 0.09 MPa
